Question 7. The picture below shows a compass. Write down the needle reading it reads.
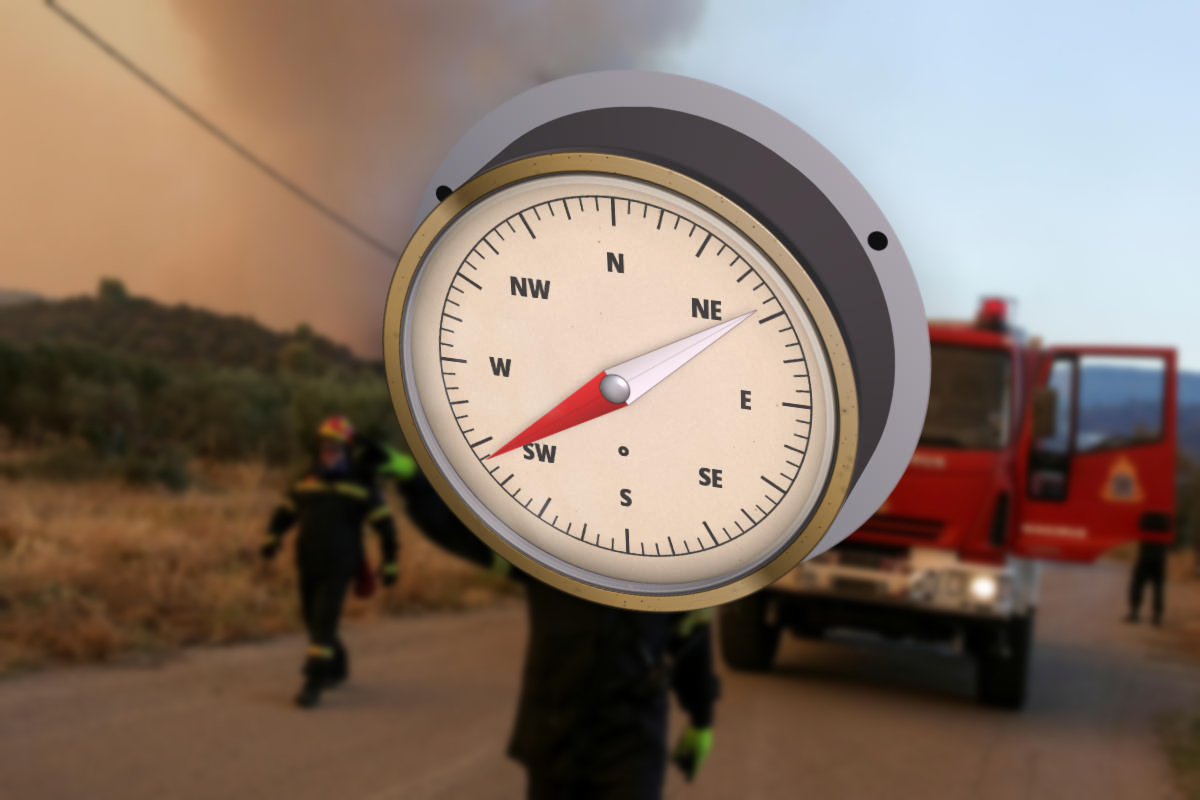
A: 235 °
